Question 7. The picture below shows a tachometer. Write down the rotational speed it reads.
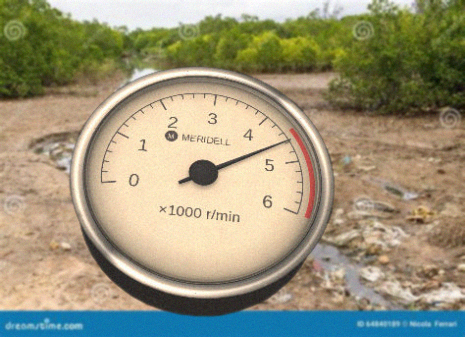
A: 4600 rpm
